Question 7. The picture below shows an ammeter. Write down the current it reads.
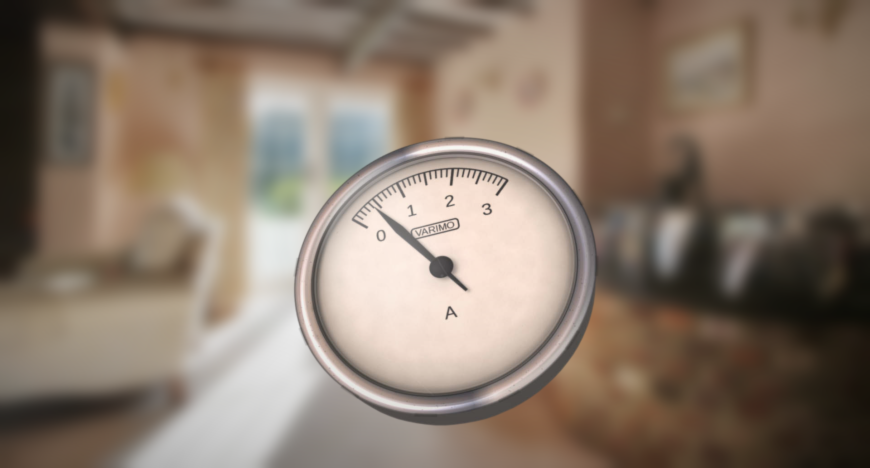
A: 0.4 A
